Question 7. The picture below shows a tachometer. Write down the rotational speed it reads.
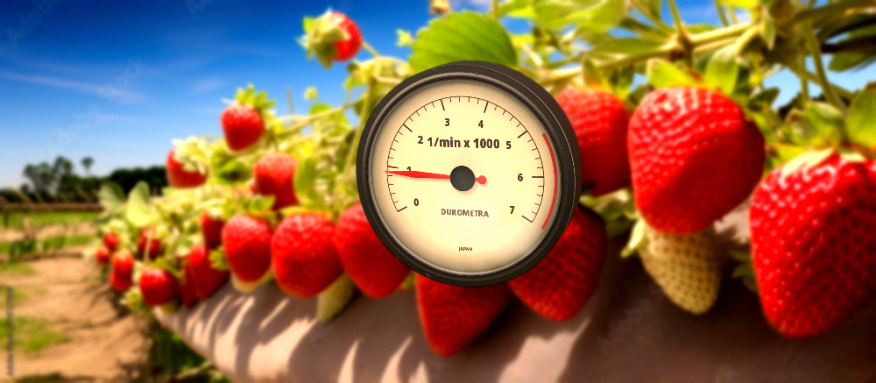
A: 900 rpm
